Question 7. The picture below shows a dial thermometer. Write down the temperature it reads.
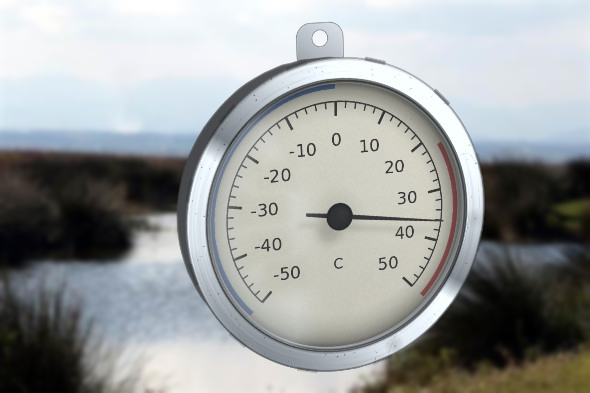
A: 36 °C
